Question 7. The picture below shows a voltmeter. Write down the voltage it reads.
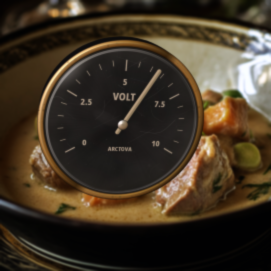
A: 6.25 V
